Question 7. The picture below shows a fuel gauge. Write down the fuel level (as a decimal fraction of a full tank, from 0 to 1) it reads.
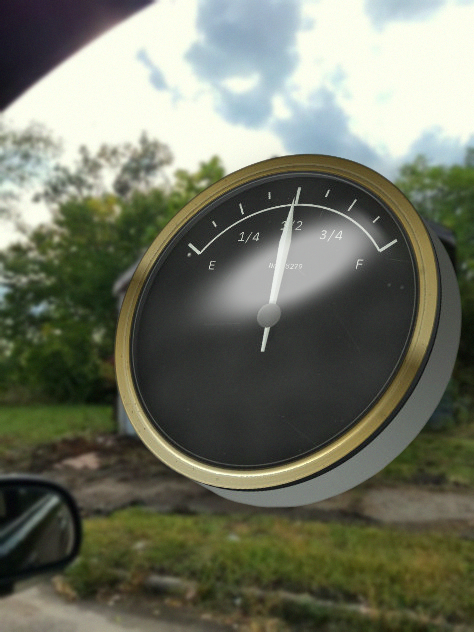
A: 0.5
